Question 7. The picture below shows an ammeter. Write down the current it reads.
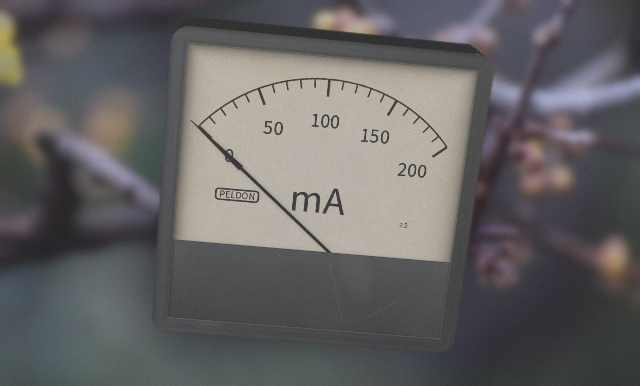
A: 0 mA
